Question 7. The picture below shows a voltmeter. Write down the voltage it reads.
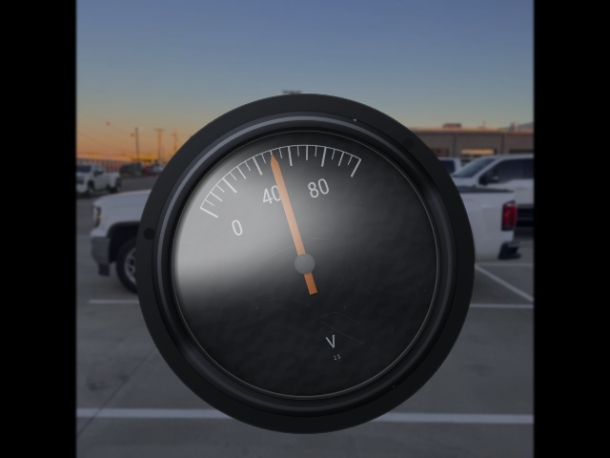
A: 50 V
